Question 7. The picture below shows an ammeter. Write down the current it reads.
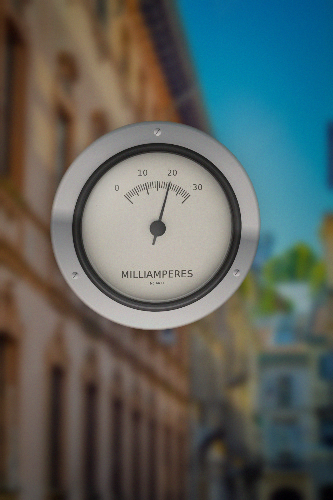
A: 20 mA
